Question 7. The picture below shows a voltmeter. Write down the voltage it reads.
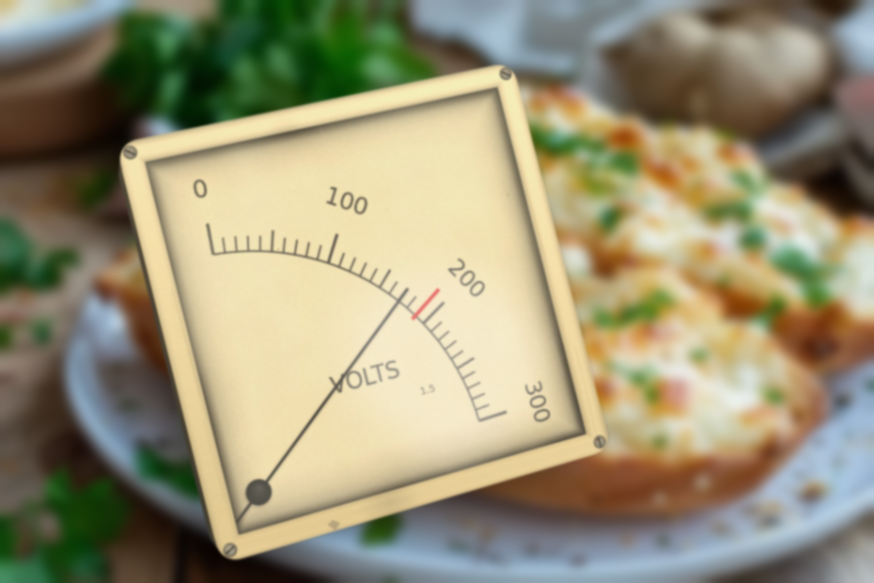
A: 170 V
